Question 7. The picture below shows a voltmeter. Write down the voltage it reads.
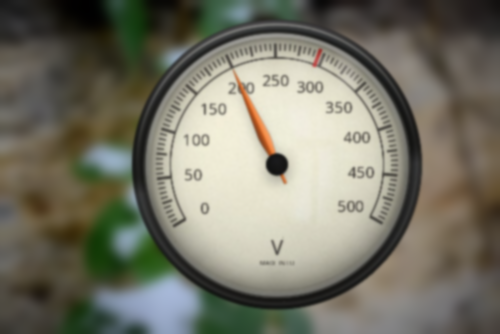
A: 200 V
